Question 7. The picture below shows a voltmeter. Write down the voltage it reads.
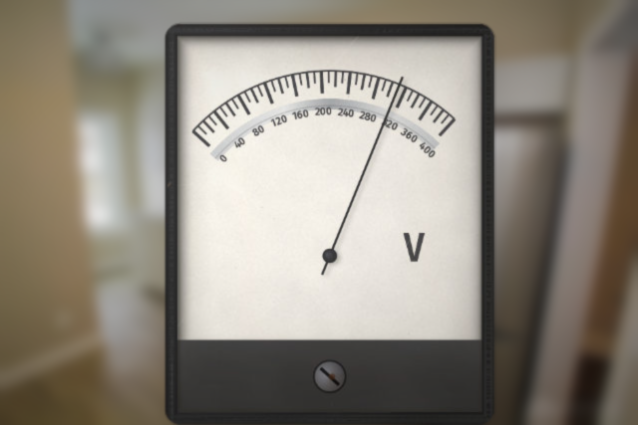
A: 310 V
